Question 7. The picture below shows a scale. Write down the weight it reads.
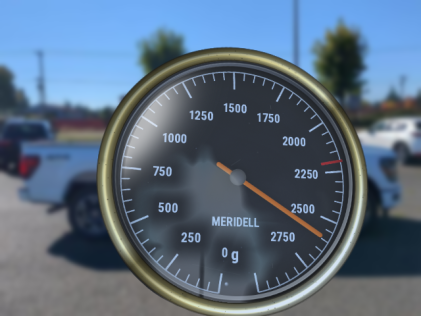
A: 2600 g
